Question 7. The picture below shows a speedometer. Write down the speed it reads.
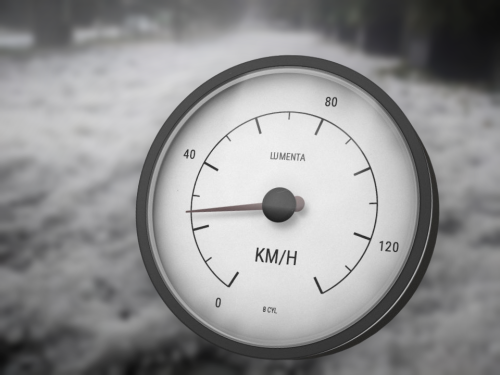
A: 25 km/h
